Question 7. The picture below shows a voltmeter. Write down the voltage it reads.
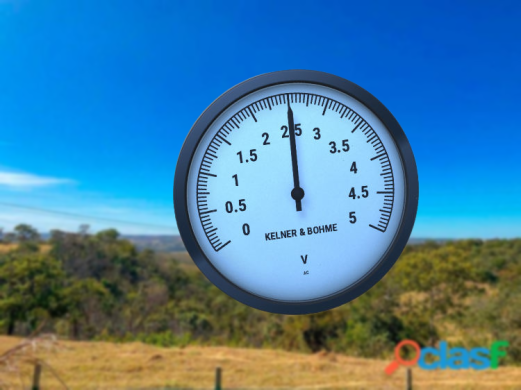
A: 2.5 V
